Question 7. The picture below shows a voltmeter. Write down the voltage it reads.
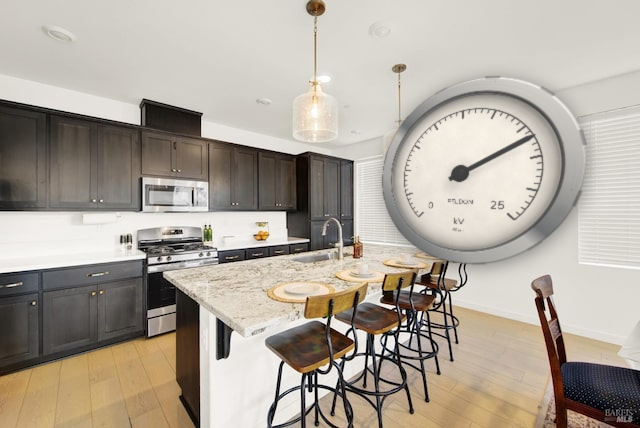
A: 18.5 kV
